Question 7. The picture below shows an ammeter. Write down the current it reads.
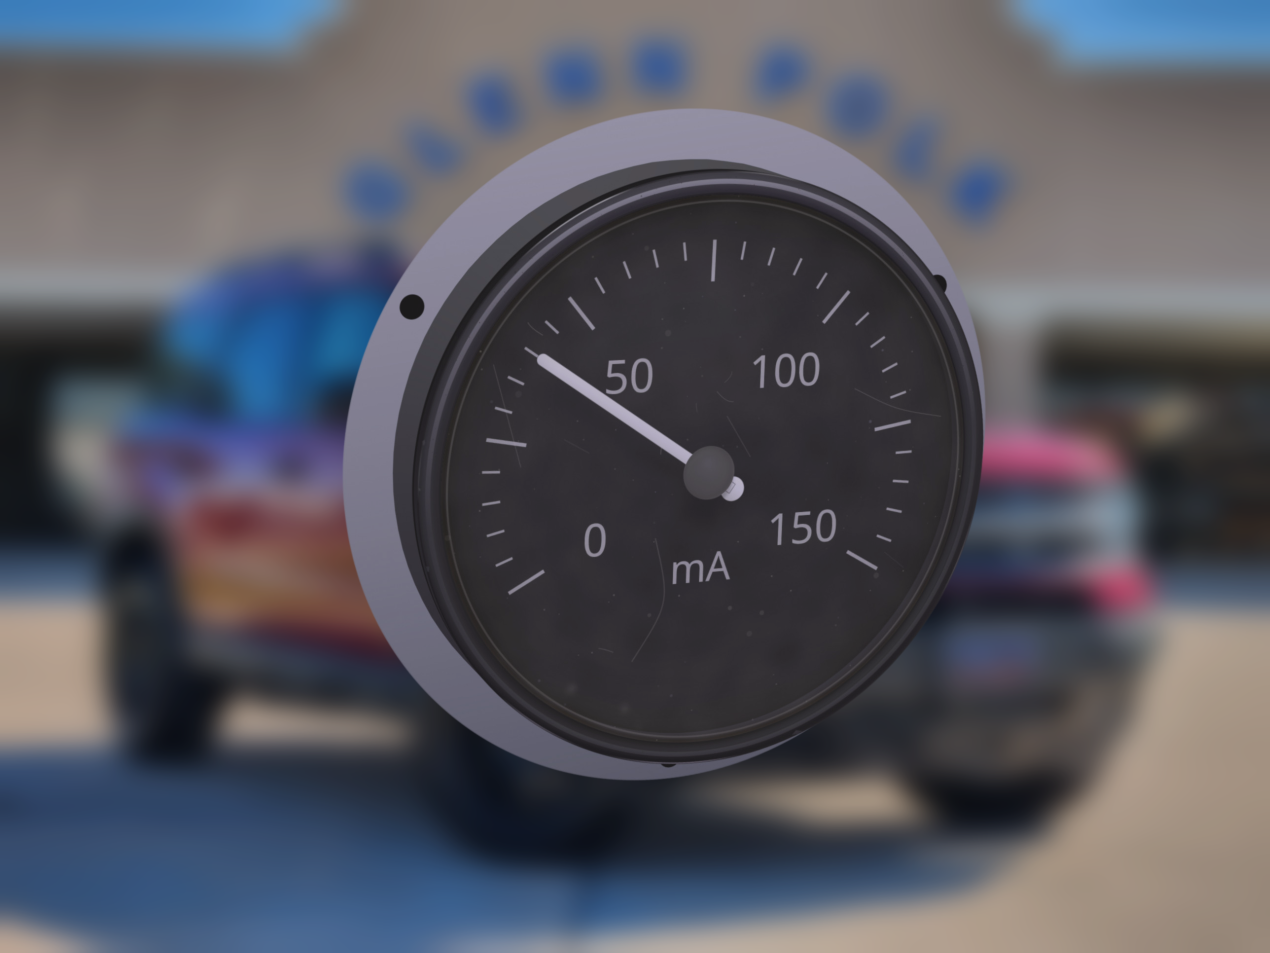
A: 40 mA
